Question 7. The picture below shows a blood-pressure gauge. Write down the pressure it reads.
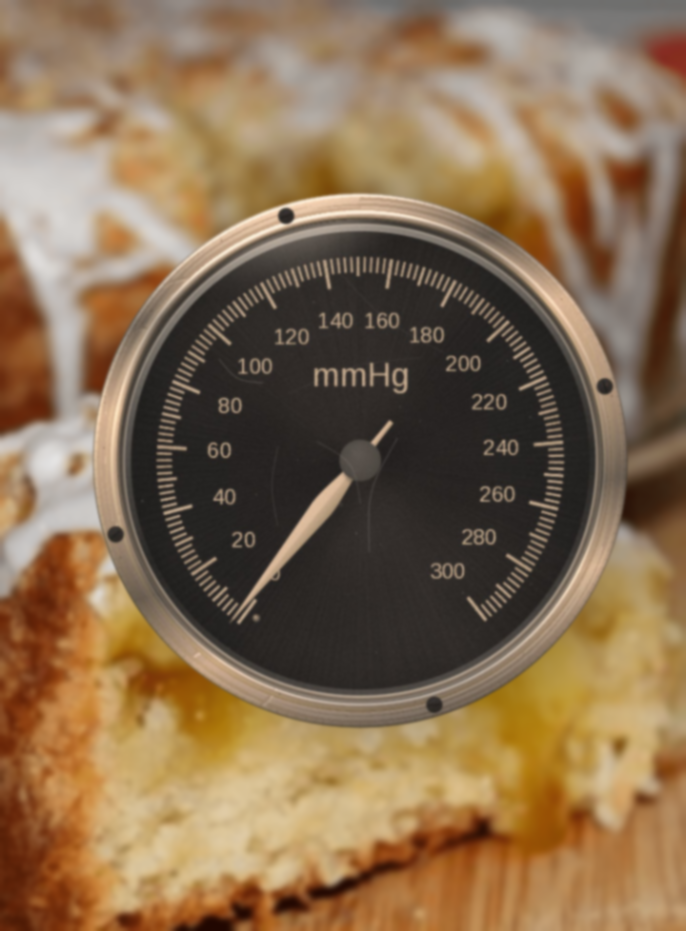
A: 2 mmHg
